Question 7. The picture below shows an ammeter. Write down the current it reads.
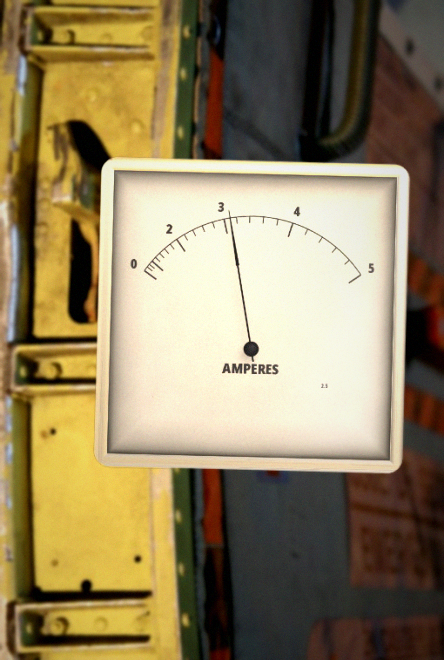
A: 3.1 A
